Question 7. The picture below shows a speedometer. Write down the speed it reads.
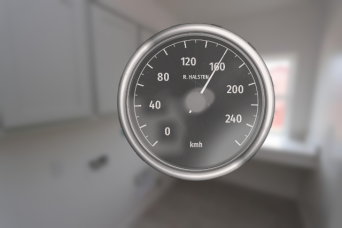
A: 160 km/h
